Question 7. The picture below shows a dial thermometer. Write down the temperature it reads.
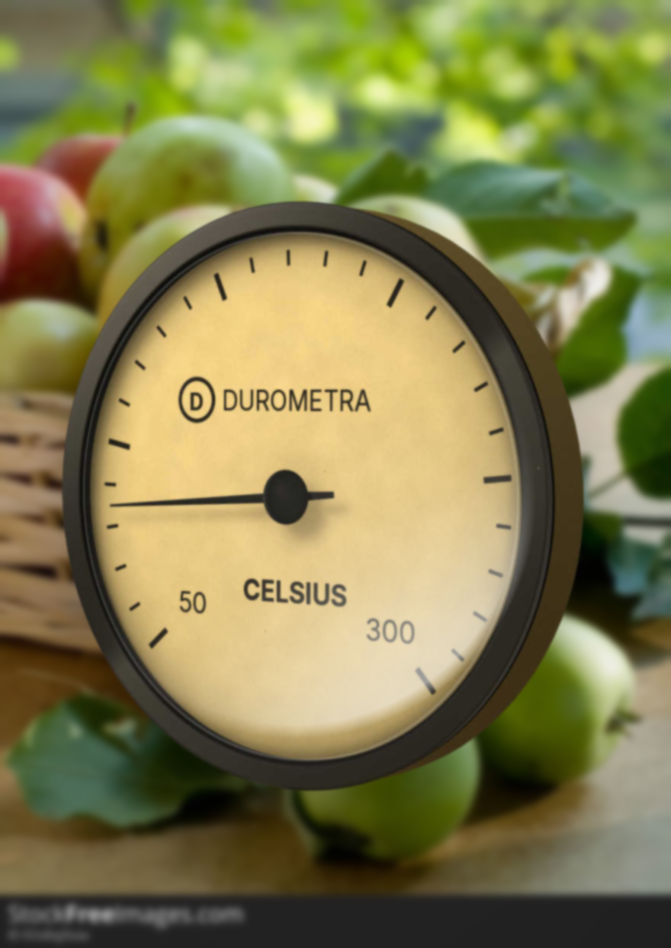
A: 85 °C
